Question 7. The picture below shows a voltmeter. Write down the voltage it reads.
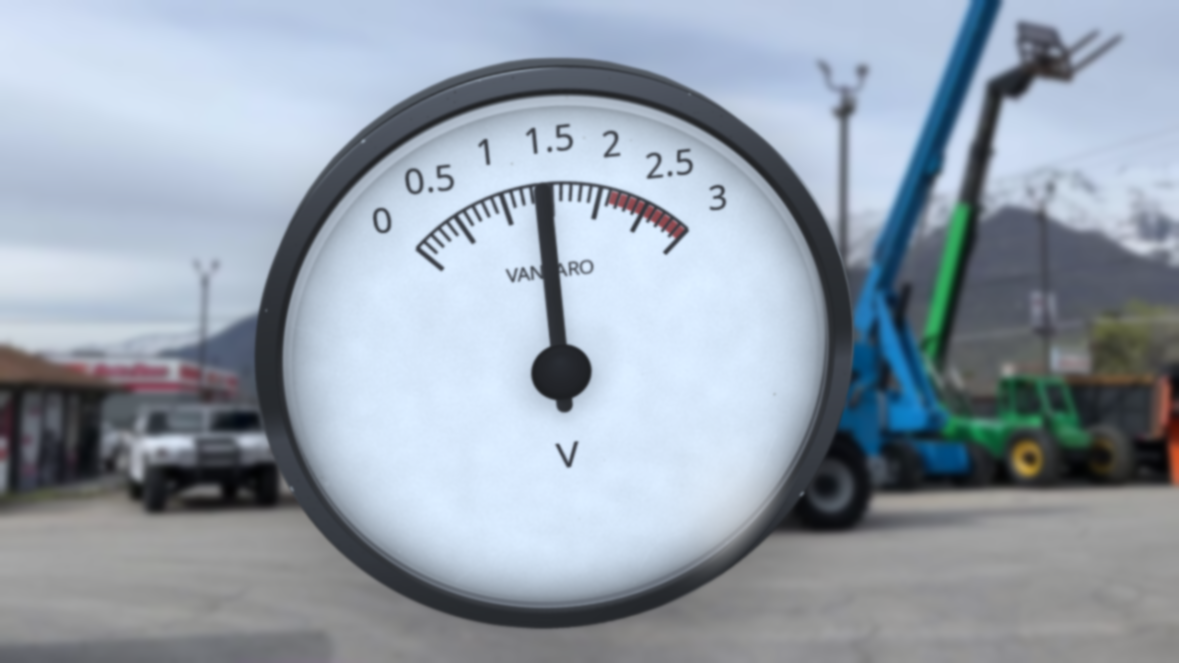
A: 1.4 V
